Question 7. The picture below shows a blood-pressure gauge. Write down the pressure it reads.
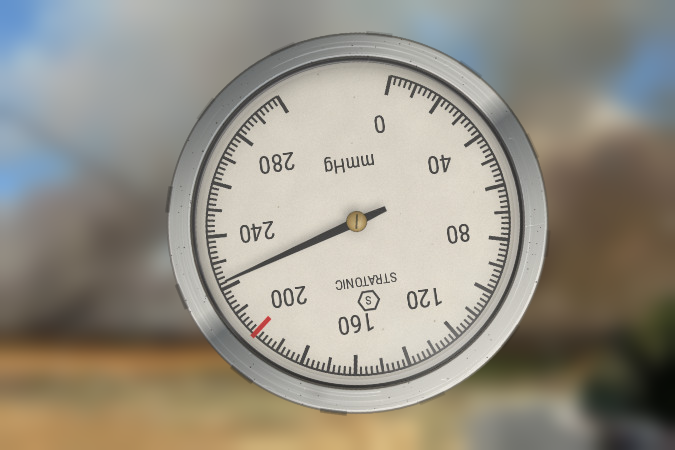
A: 222 mmHg
